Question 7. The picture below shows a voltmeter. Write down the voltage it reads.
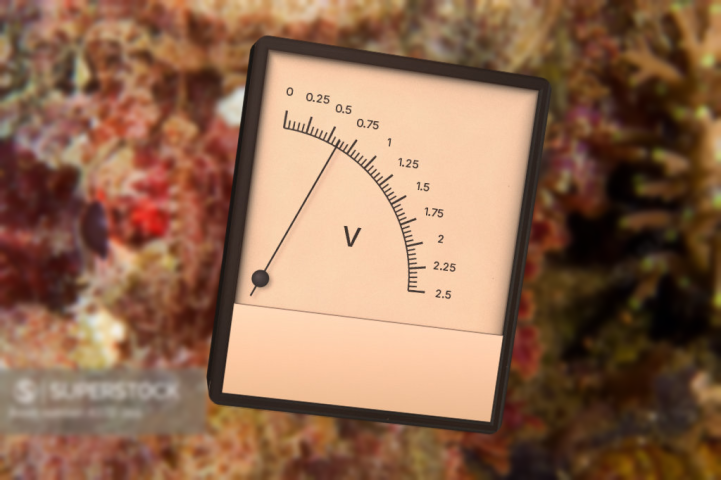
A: 0.6 V
